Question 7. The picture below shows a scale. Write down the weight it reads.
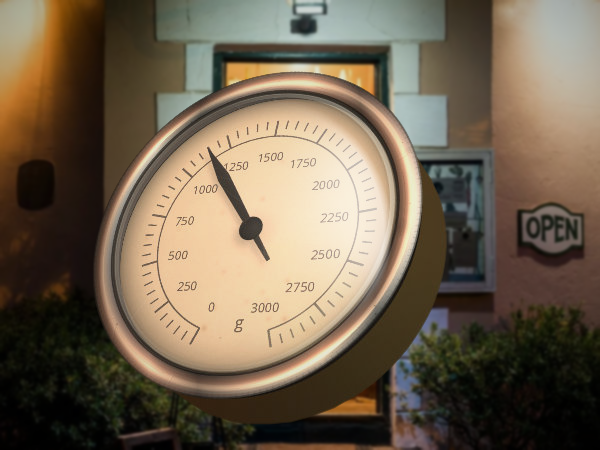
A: 1150 g
